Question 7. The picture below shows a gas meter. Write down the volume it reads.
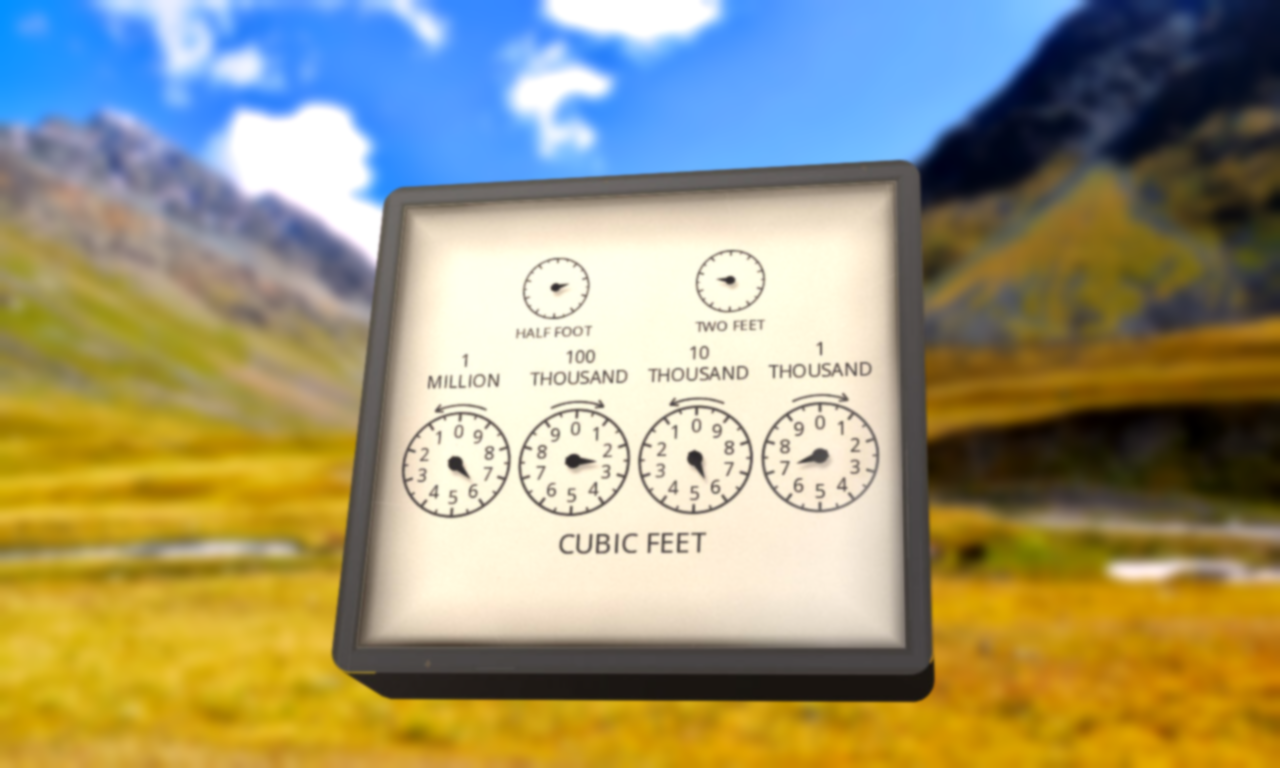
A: 625700 ft³
